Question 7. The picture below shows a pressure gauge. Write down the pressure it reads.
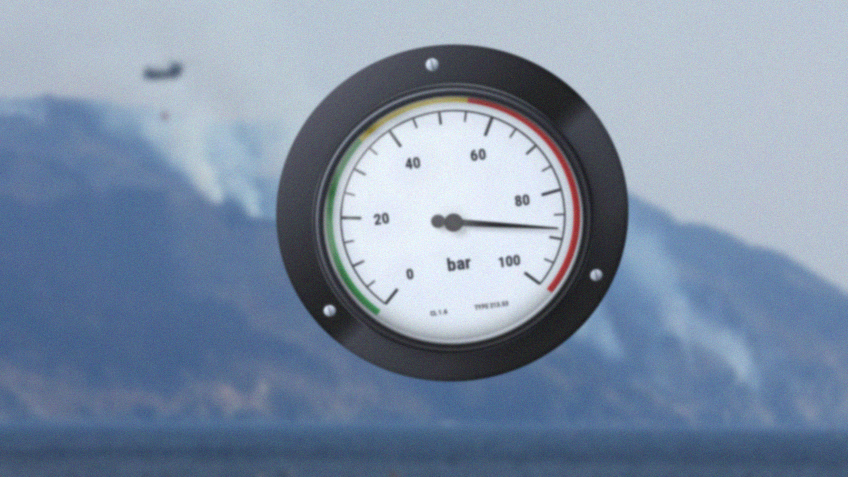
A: 87.5 bar
